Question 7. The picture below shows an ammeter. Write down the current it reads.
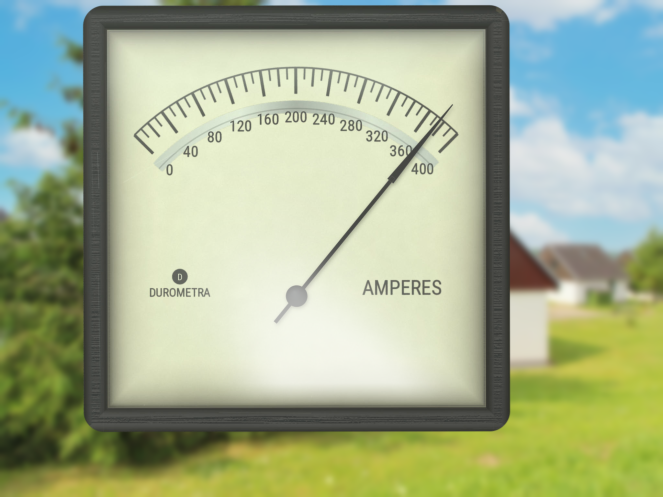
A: 375 A
